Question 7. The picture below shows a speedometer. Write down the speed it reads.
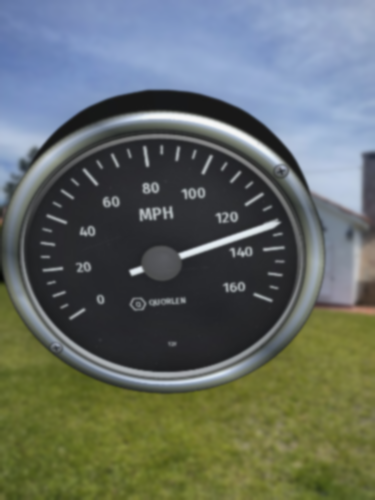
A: 130 mph
